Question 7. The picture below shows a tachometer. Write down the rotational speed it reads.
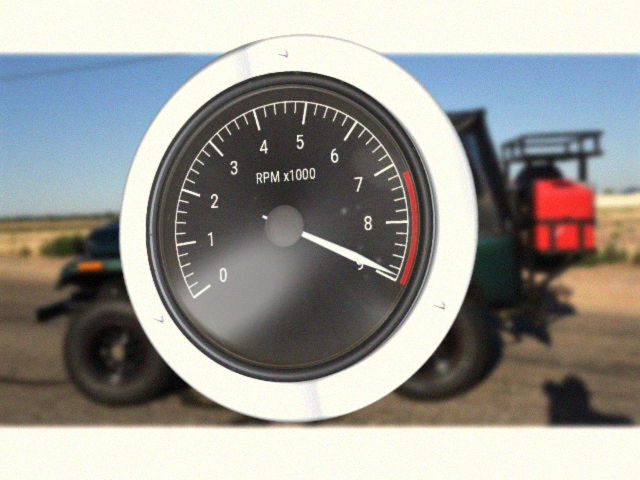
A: 8900 rpm
